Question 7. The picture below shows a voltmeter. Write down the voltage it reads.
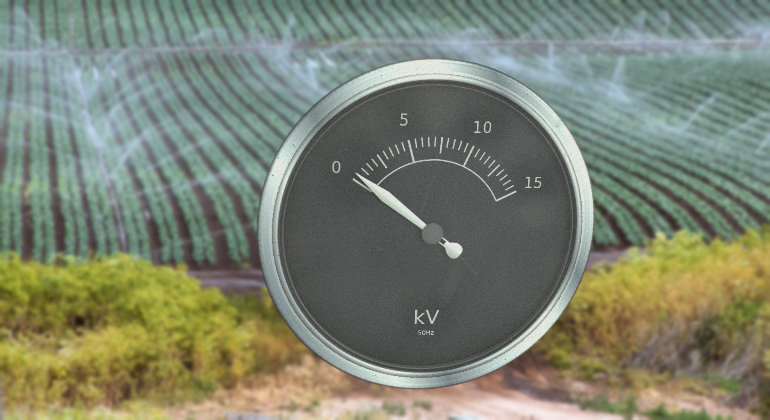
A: 0.5 kV
